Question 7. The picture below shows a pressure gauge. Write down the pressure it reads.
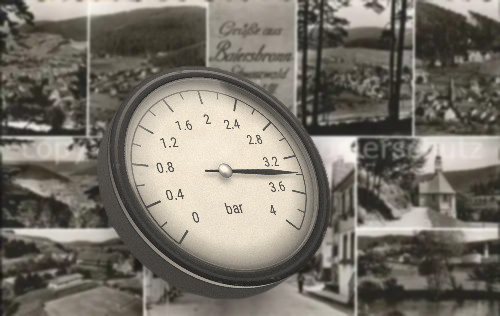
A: 3.4 bar
